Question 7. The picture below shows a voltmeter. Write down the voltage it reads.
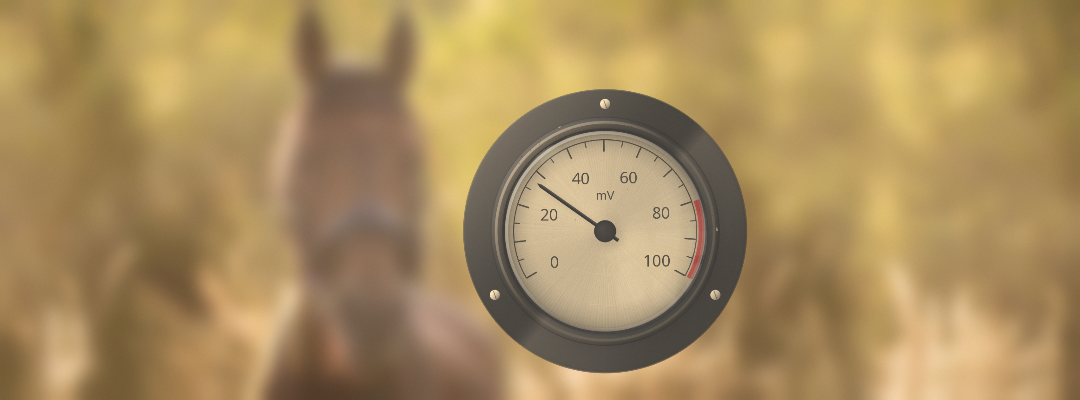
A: 27.5 mV
